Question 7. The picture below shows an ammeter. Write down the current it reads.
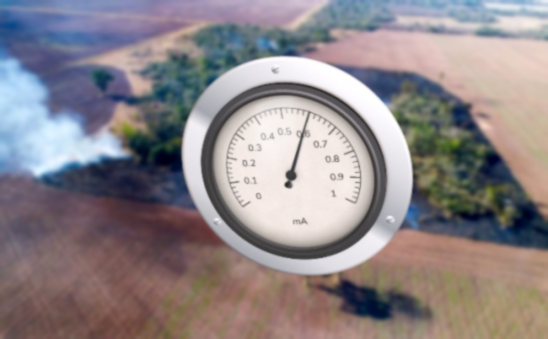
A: 0.6 mA
